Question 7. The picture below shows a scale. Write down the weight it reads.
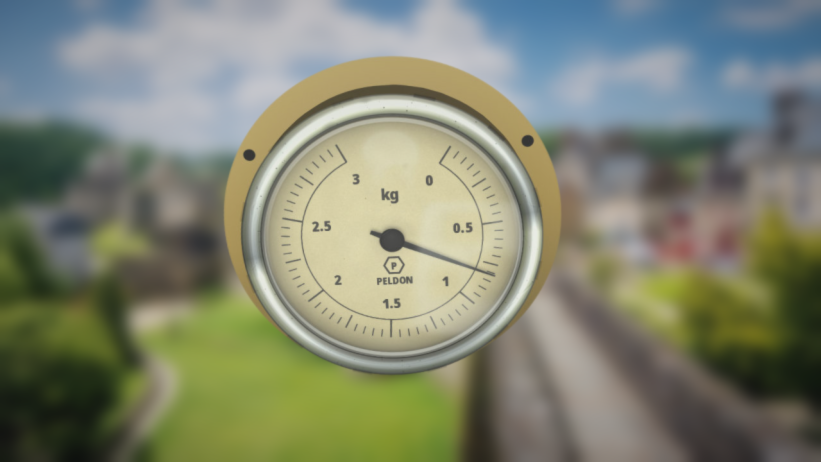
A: 0.8 kg
